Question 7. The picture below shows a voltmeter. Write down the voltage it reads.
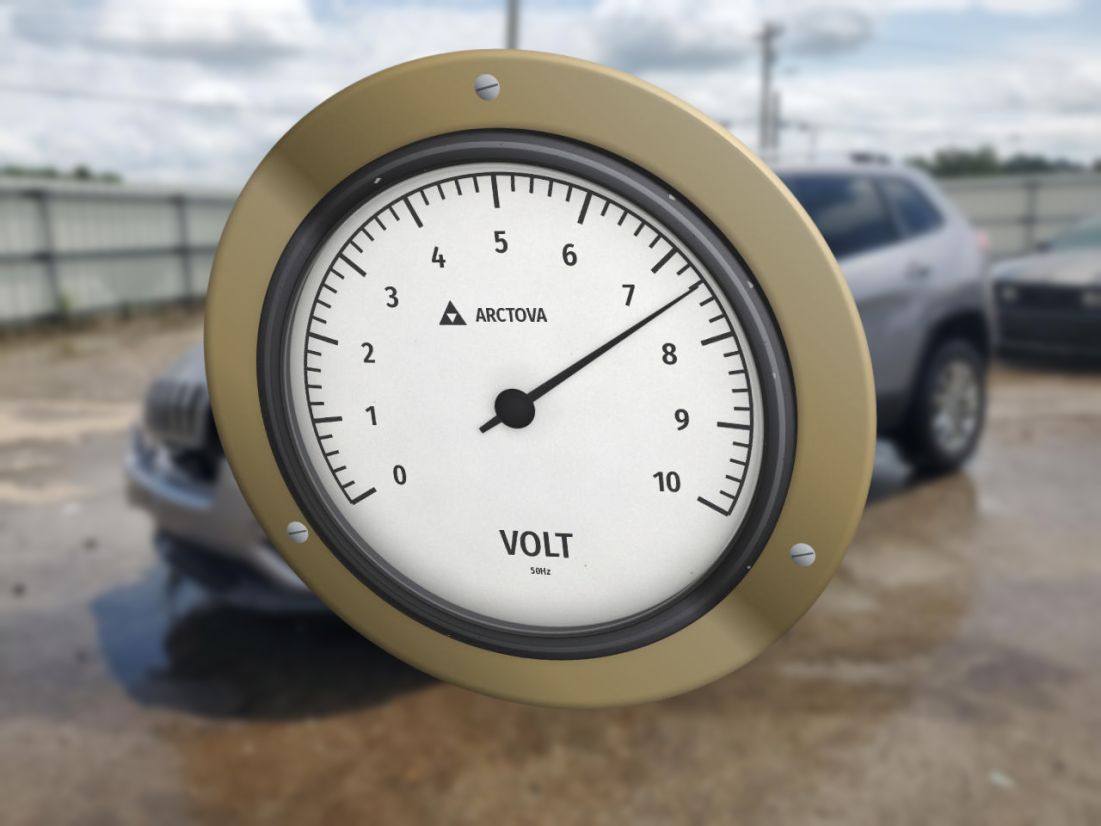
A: 7.4 V
